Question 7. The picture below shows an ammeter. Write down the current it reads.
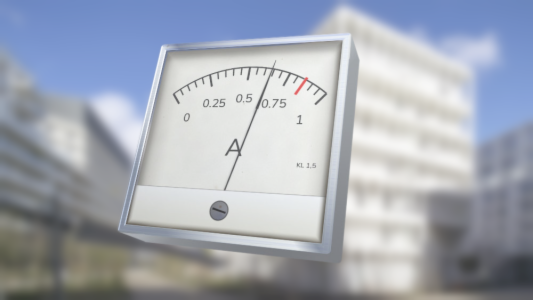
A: 0.65 A
